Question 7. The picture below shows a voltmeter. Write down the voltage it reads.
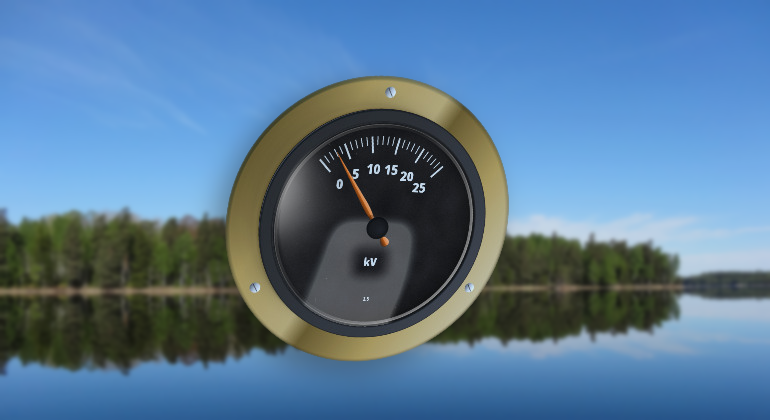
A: 3 kV
